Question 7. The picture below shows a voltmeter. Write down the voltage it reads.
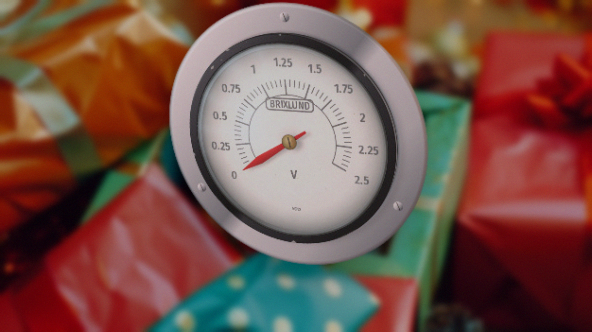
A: 0 V
